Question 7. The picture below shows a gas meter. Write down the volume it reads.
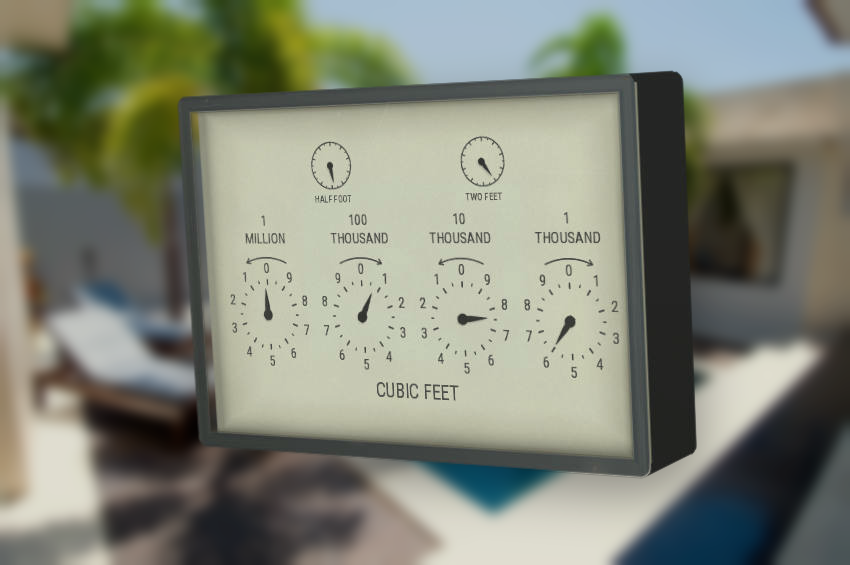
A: 7600 ft³
